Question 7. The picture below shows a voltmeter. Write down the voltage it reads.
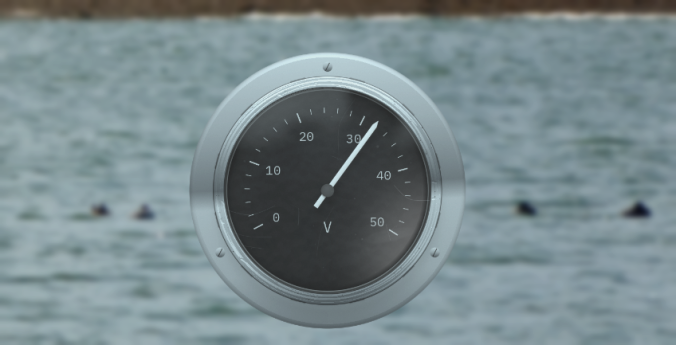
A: 32 V
